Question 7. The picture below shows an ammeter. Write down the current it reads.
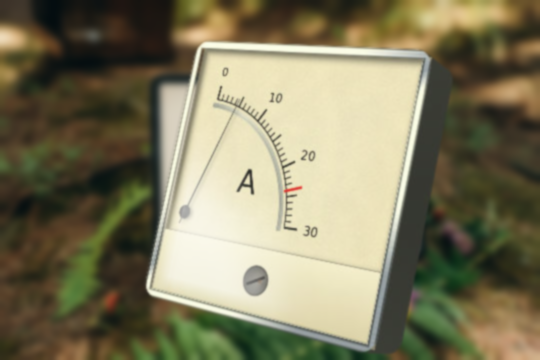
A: 5 A
